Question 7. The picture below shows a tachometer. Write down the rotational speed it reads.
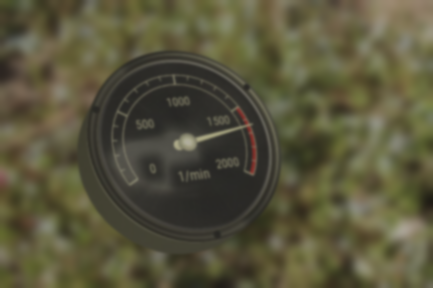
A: 1650 rpm
